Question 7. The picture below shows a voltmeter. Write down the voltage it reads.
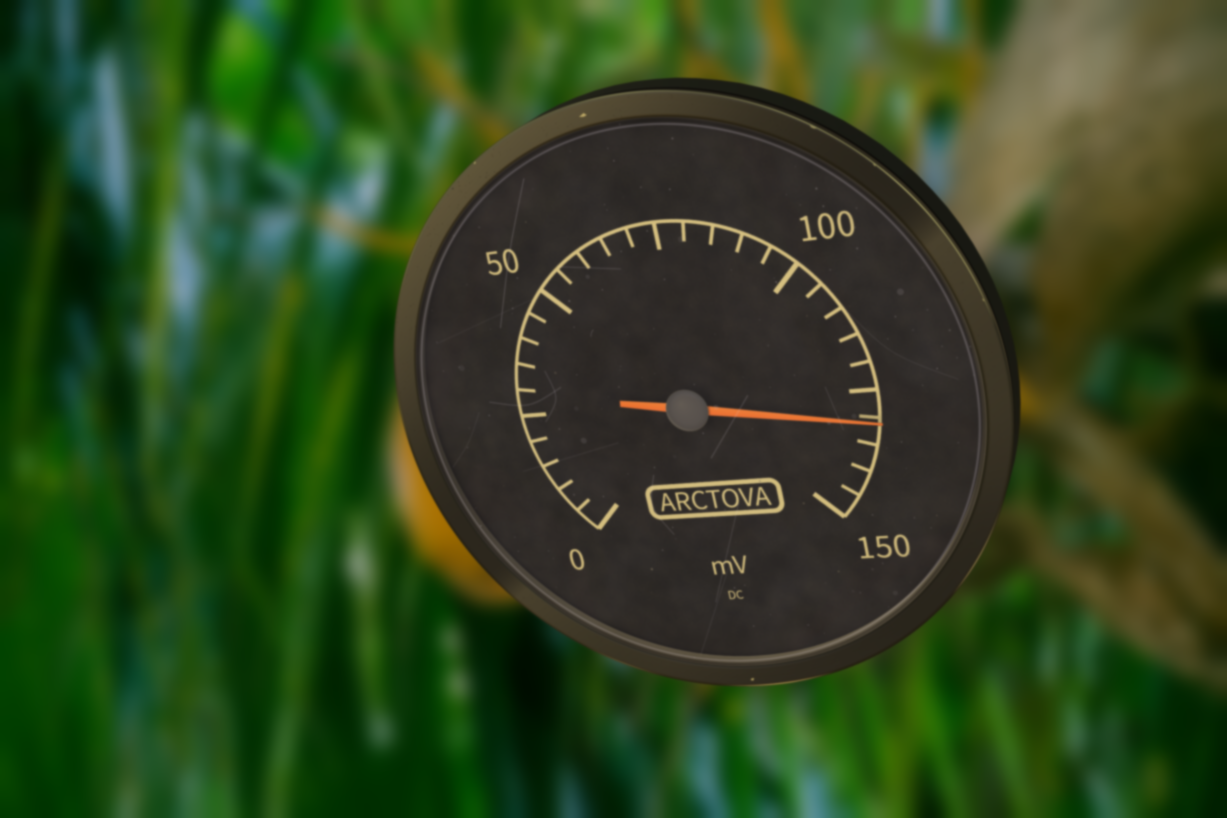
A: 130 mV
